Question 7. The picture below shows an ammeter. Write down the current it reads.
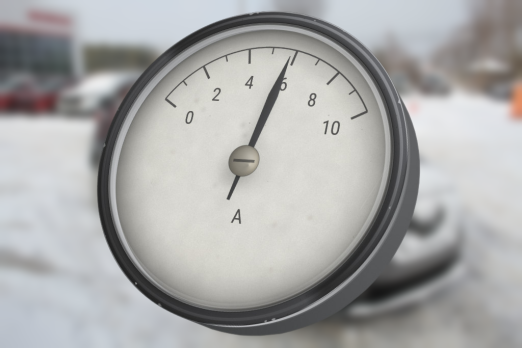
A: 6 A
